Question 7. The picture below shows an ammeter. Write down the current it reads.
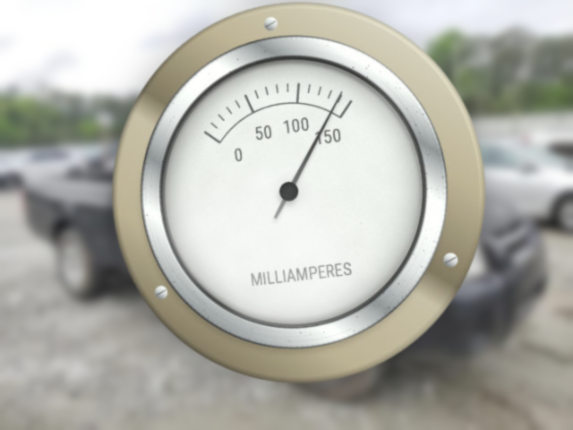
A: 140 mA
